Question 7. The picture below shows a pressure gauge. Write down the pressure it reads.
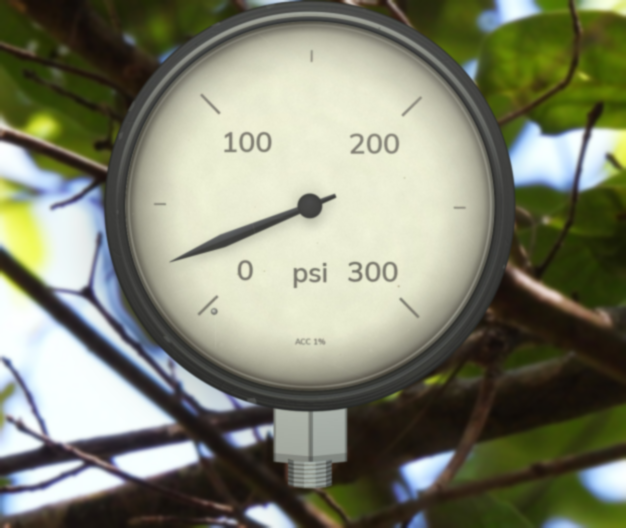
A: 25 psi
